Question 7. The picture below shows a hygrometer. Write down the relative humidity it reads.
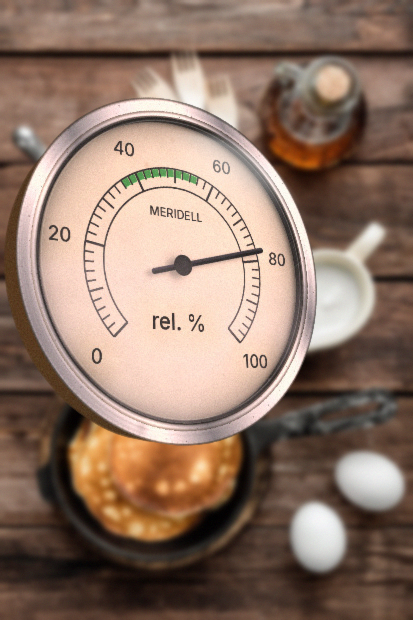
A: 78 %
